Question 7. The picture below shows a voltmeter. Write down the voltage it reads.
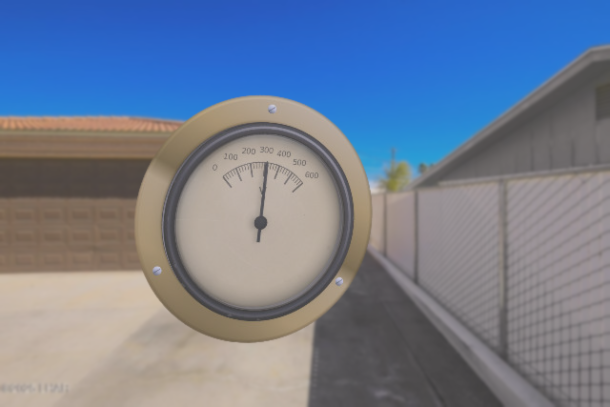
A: 300 V
